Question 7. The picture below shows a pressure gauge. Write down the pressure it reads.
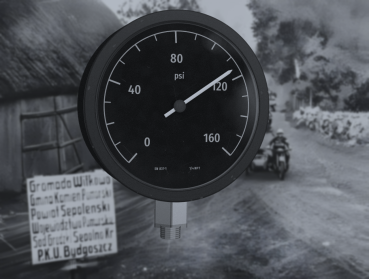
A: 115 psi
